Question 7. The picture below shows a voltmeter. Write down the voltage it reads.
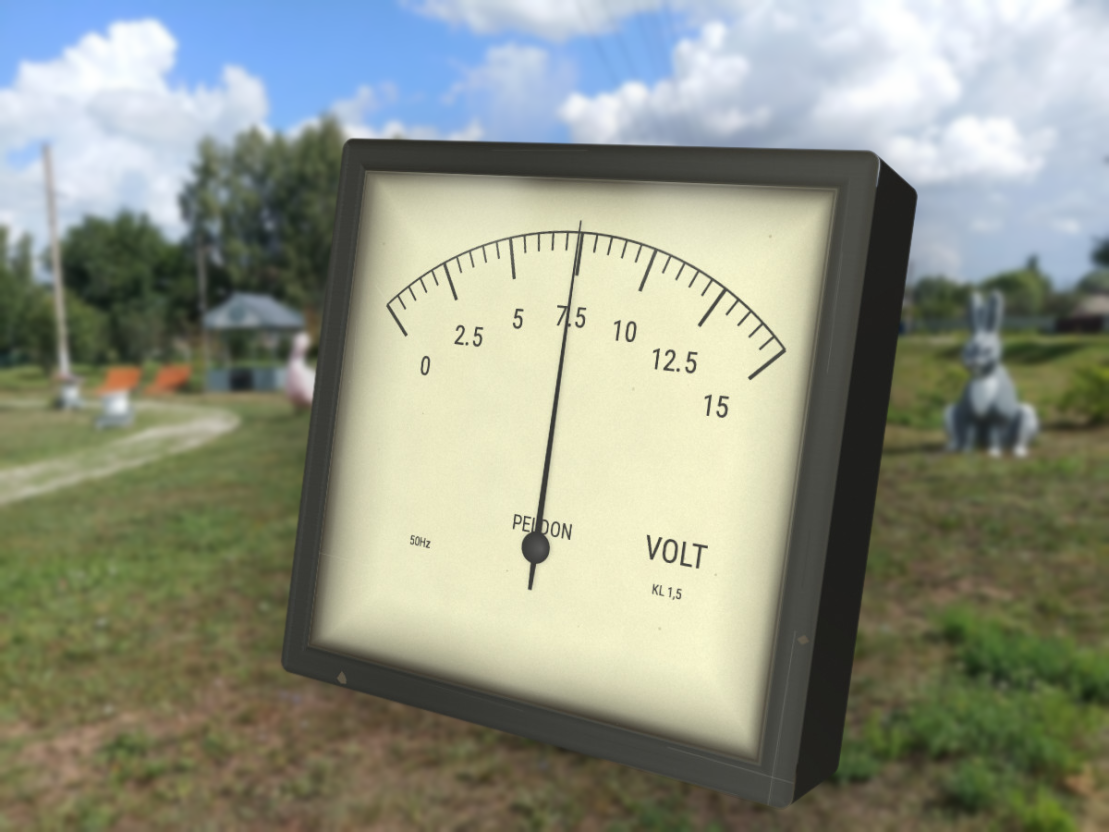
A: 7.5 V
